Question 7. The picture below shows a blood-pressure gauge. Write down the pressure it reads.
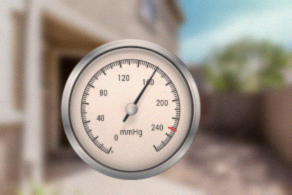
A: 160 mmHg
